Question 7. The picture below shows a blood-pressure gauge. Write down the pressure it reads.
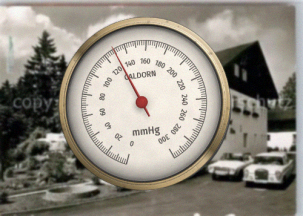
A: 130 mmHg
